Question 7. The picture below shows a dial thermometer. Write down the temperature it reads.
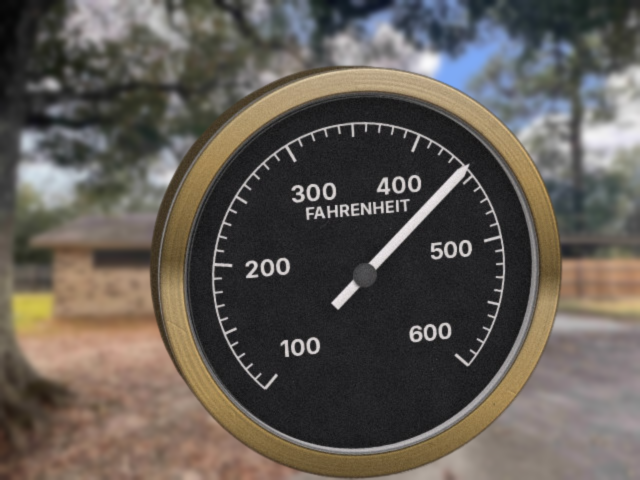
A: 440 °F
